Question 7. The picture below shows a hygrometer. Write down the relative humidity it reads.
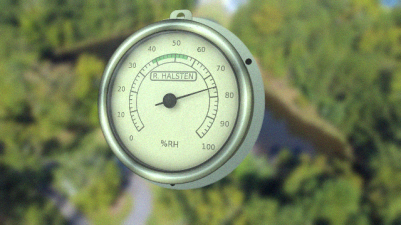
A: 76 %
